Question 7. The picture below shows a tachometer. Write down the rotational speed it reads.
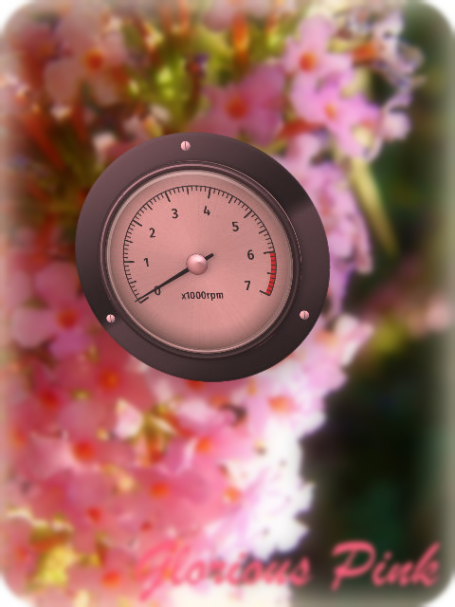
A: 100 rpm
